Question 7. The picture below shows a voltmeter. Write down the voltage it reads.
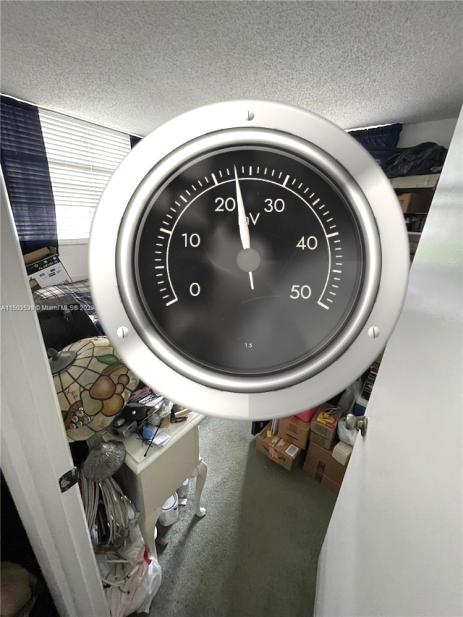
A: 23 mV
